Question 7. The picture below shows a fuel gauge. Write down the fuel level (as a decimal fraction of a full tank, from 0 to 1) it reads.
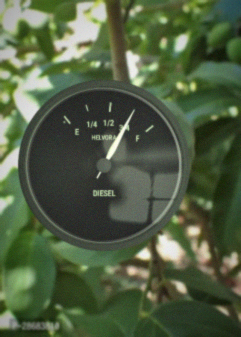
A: 0.75
